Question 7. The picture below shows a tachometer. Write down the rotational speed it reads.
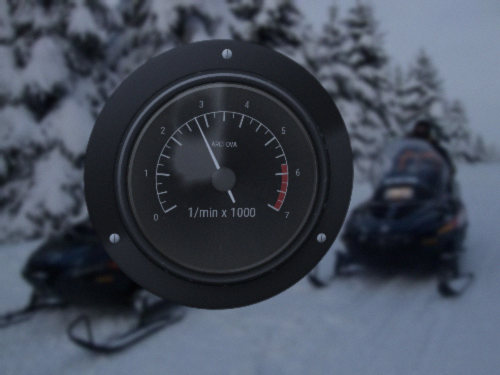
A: 2750 rpm
